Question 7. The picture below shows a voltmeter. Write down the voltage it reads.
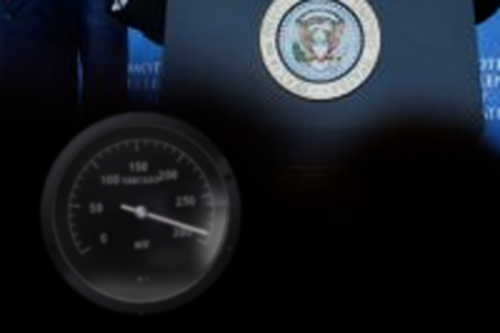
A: 290 mV
